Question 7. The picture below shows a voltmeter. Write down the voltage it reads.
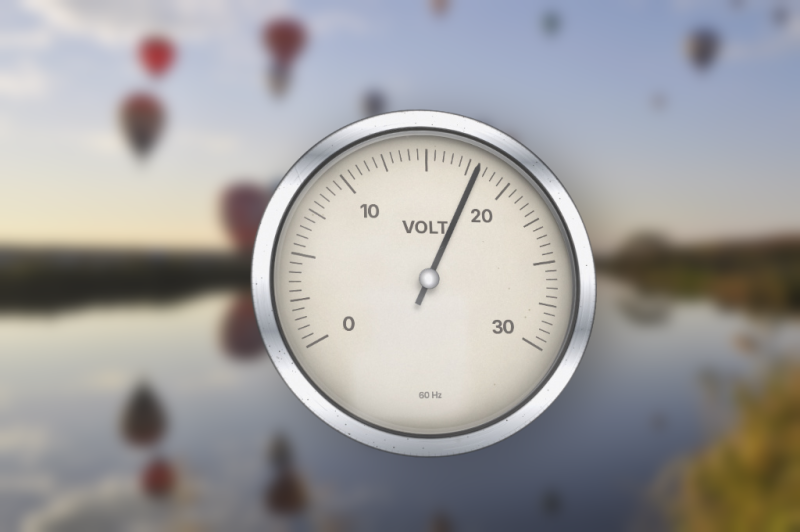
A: 18 V
